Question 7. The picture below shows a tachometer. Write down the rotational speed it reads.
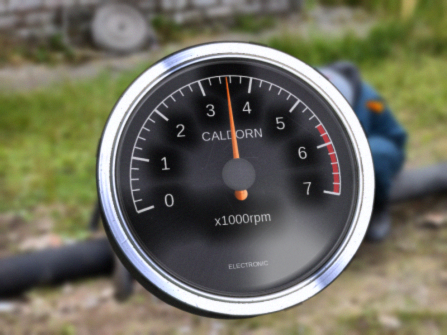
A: 3500 rpm
